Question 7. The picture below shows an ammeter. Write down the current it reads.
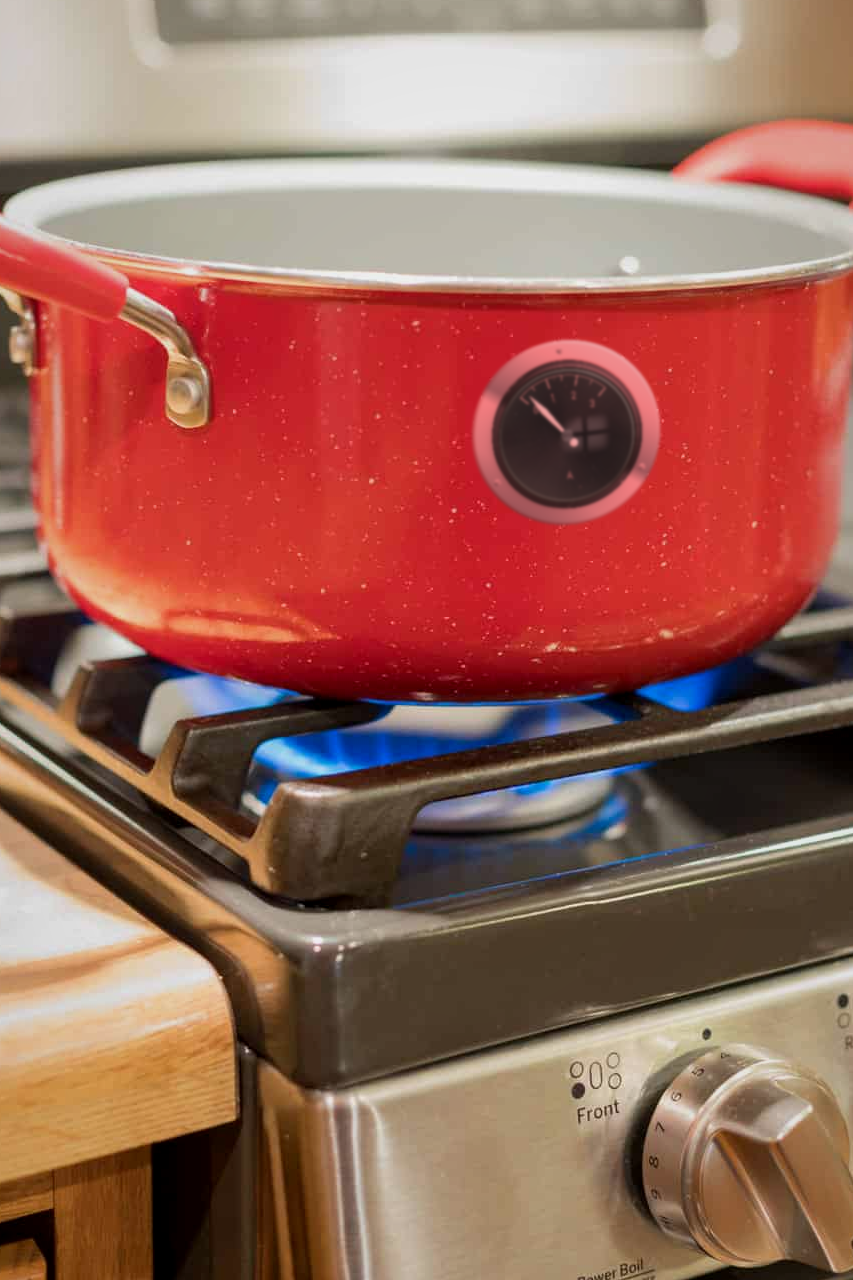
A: 0.25 A
